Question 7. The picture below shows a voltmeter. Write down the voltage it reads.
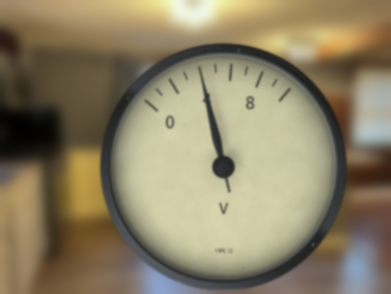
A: 4 V
